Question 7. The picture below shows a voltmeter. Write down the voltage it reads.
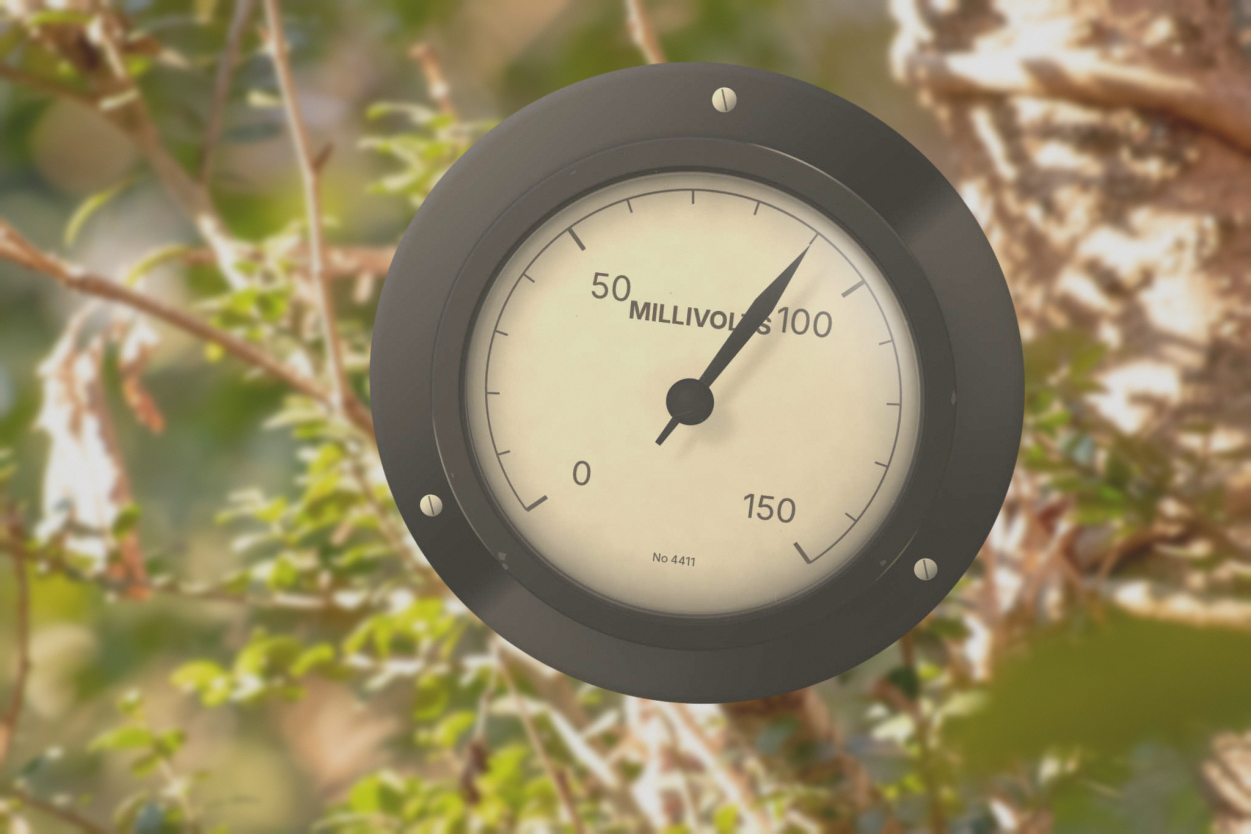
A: 90 mV
